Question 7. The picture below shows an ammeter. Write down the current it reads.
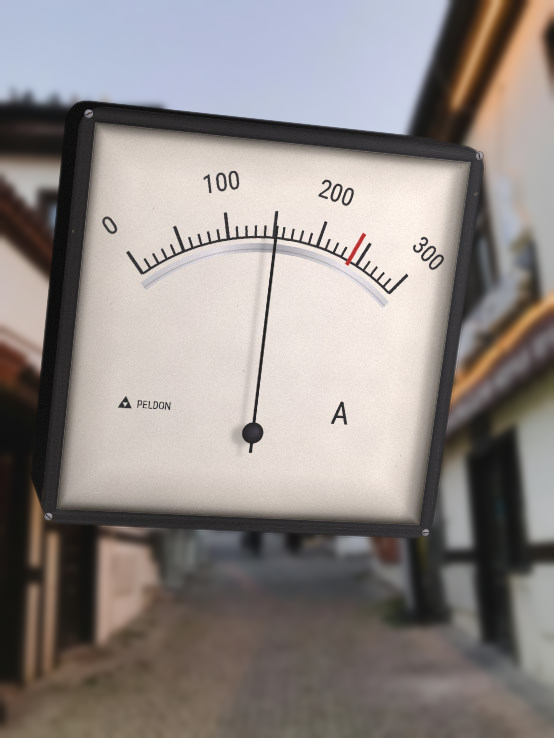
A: 150 A
